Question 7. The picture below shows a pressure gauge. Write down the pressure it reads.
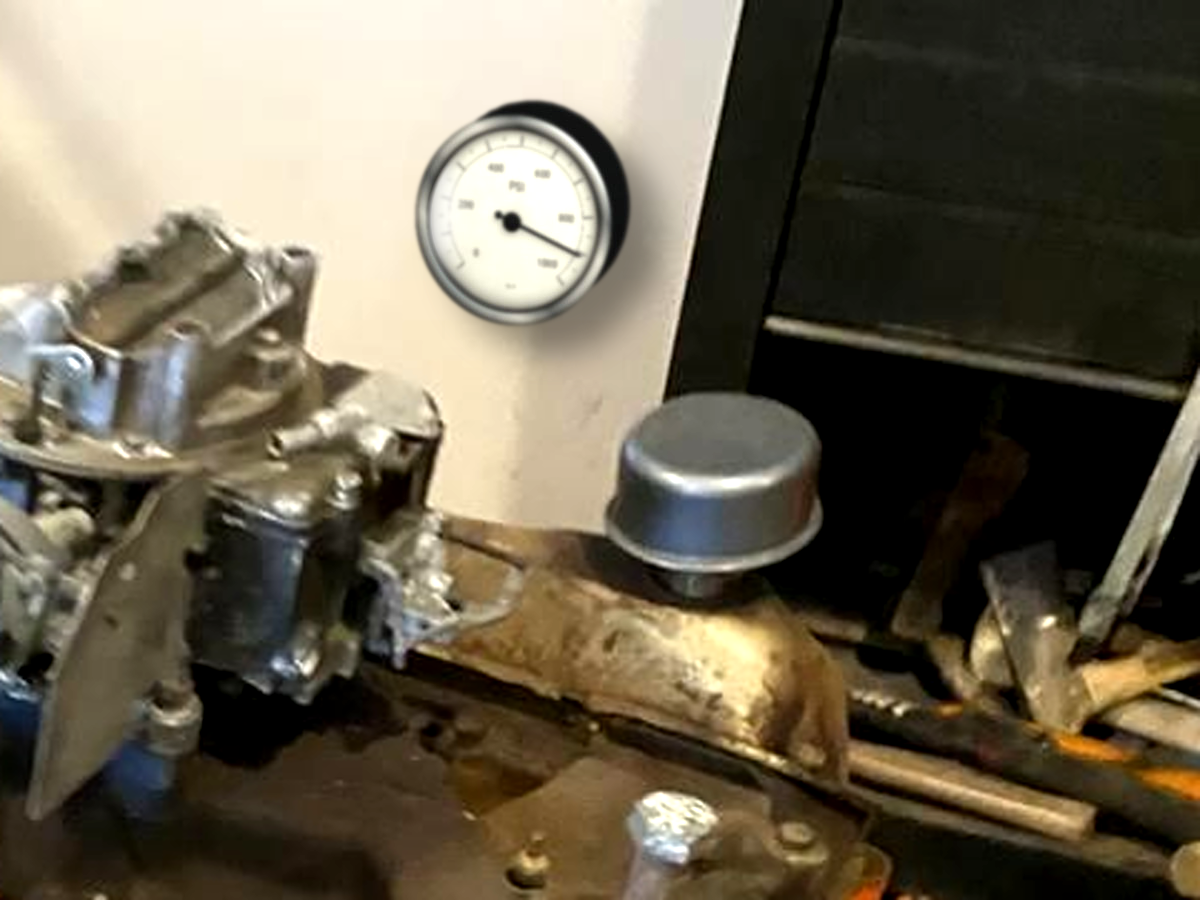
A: 900 psi
